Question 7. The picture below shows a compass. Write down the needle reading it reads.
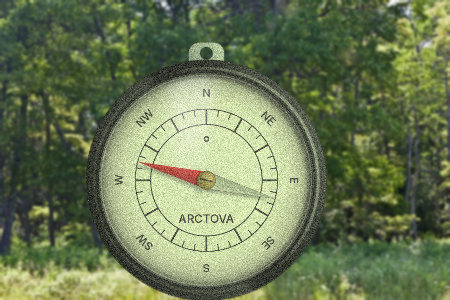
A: 285 °
